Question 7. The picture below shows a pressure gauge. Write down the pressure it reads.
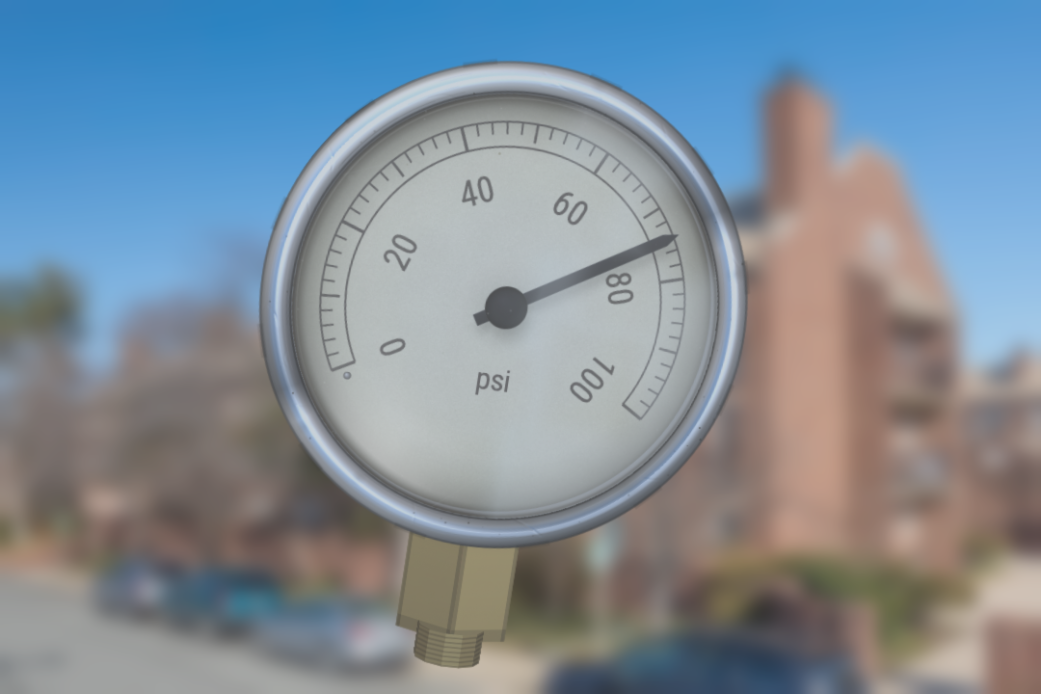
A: 74 psi
